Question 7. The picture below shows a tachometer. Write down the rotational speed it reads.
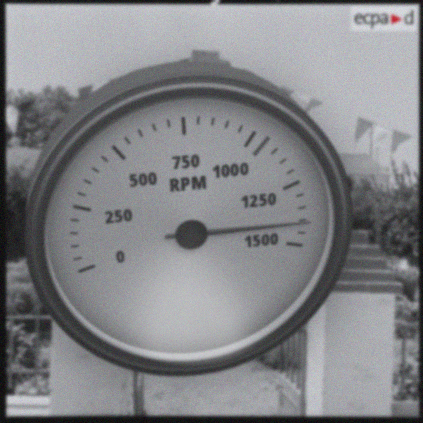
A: 1400 rpm
